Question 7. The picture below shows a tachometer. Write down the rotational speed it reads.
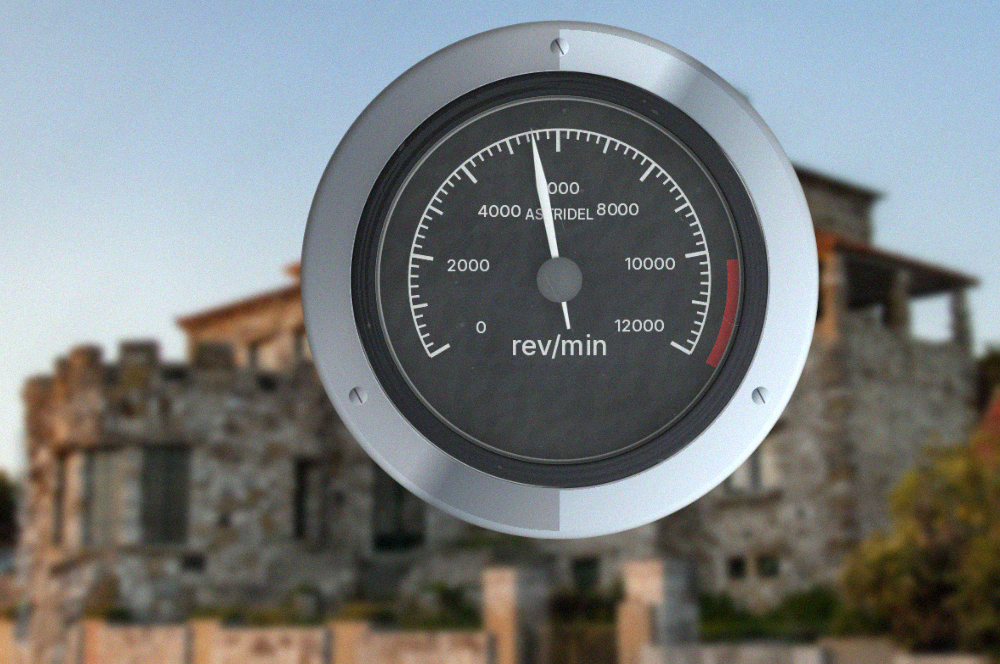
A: 5500 rpm
